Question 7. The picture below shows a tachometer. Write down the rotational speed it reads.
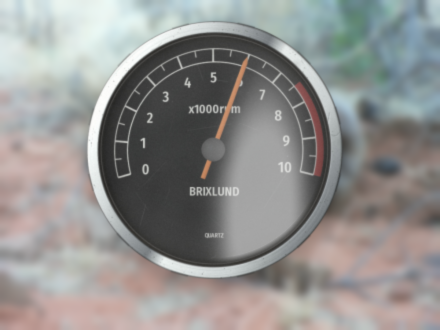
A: 6000 rpm
